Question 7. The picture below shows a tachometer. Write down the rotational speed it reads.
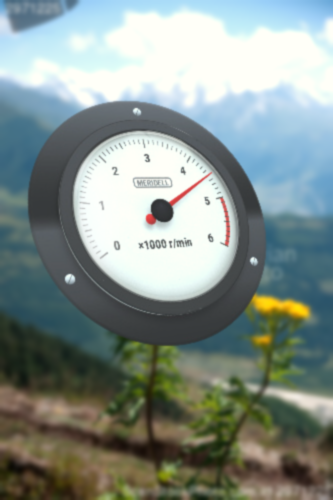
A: 4500 rpm
